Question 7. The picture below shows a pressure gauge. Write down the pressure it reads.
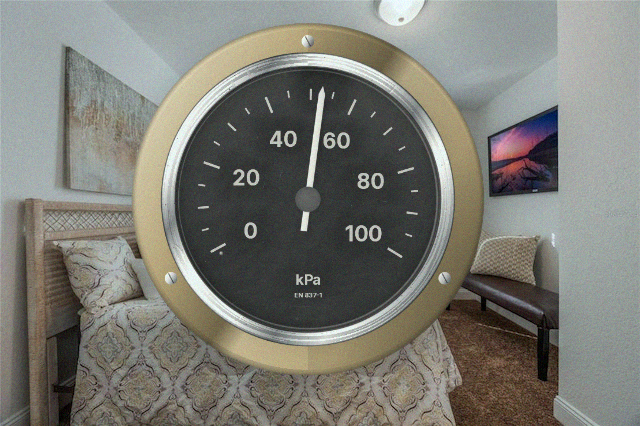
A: 52.5 kPa
